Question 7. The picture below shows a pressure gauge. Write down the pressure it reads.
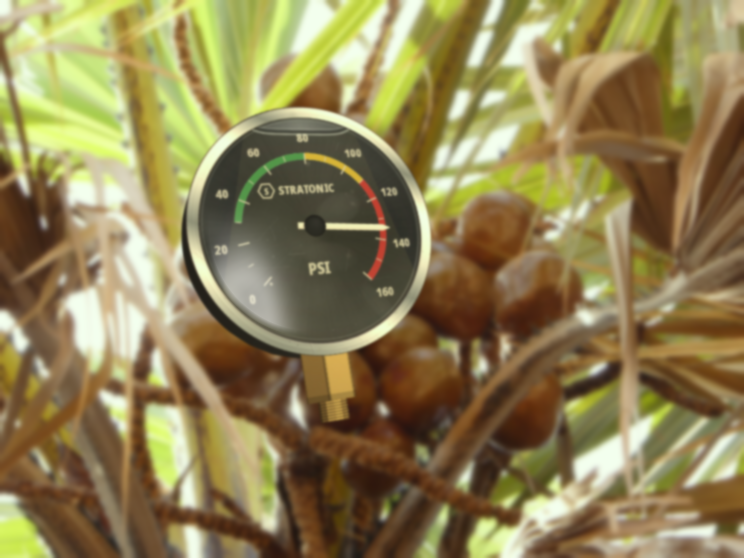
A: 135 psi
